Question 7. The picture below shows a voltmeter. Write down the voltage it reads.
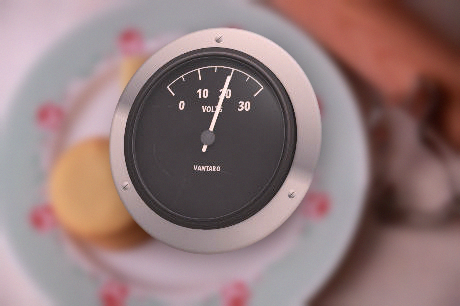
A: 20 V
